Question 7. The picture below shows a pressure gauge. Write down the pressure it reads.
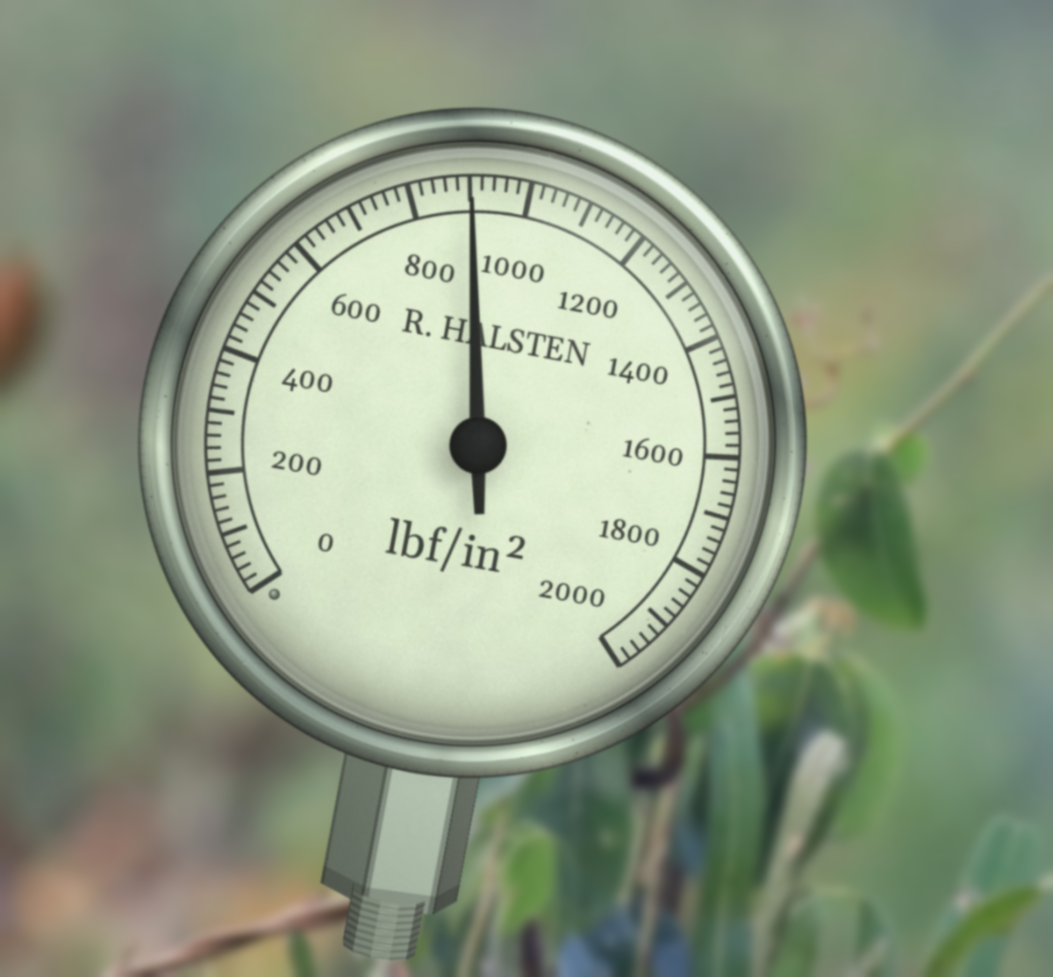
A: 900 psi
